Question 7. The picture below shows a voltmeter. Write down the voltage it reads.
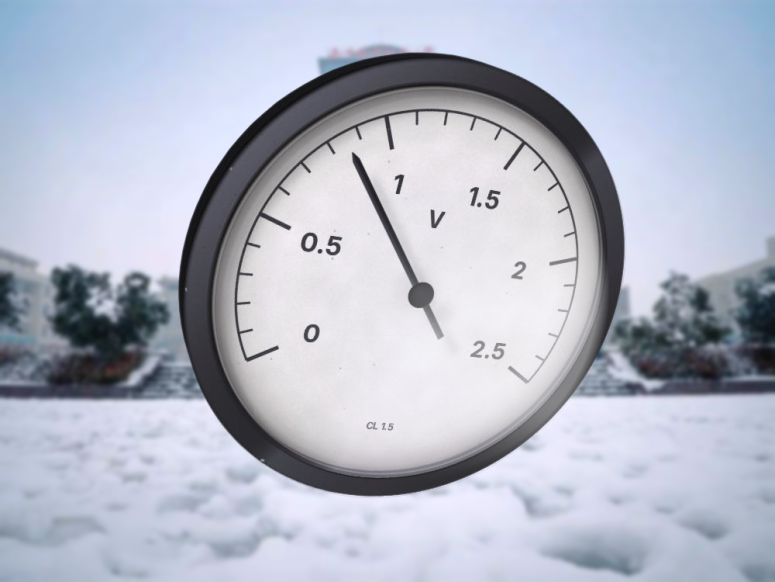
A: 0.85 V
